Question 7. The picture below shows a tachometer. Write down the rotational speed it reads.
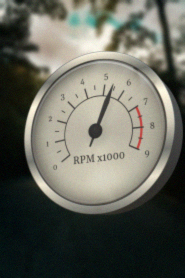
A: 5500 rpm
